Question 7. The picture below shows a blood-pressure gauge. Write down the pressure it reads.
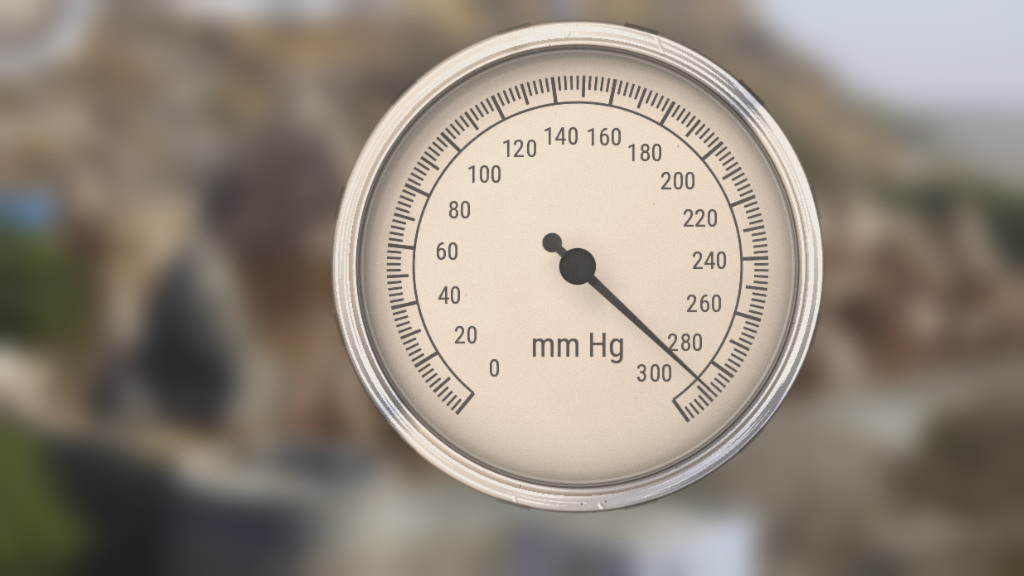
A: 288 mmHg
